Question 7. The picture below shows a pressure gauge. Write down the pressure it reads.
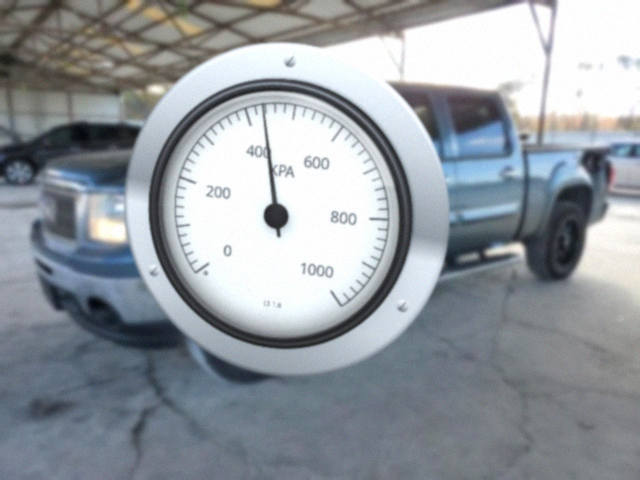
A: 440 kPa
